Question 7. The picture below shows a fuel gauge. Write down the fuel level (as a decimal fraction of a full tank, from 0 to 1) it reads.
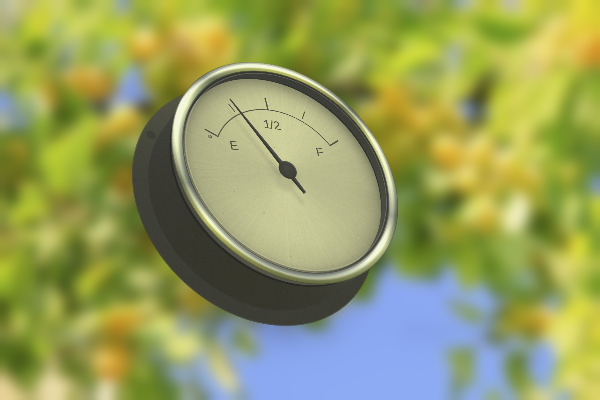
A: 0.25
